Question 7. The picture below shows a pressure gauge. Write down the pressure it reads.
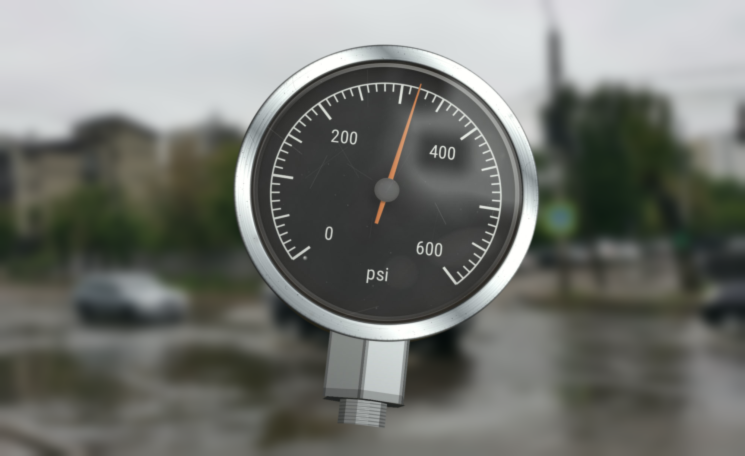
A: 320 psi
